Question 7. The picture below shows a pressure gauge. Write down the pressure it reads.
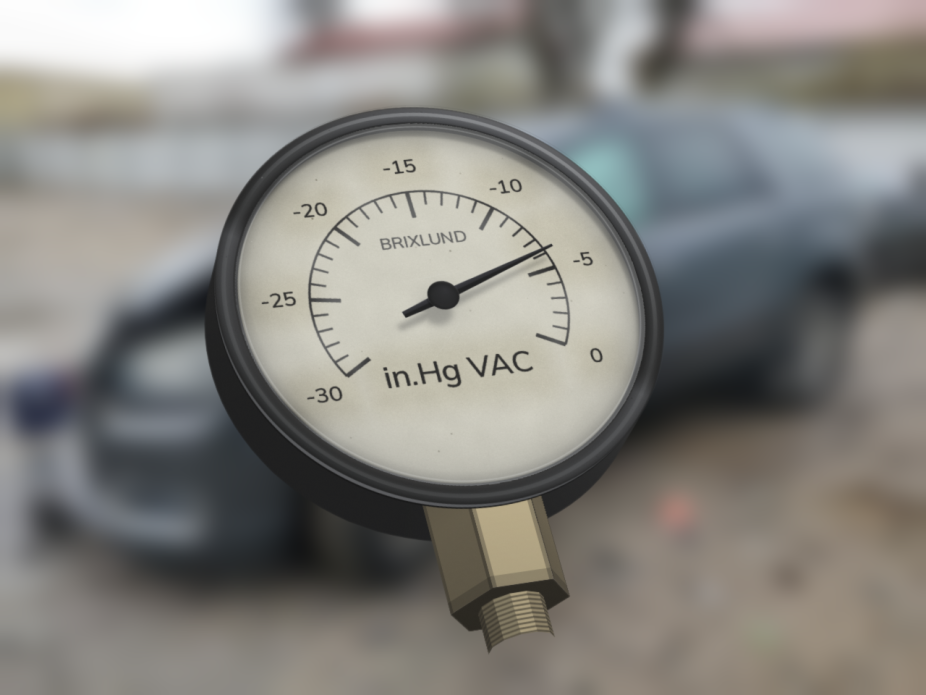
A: -6 inHg
